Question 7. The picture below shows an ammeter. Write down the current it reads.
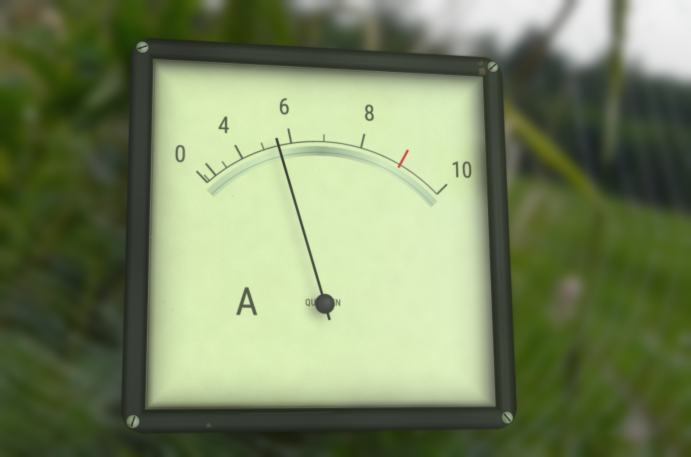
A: 5.5 A
